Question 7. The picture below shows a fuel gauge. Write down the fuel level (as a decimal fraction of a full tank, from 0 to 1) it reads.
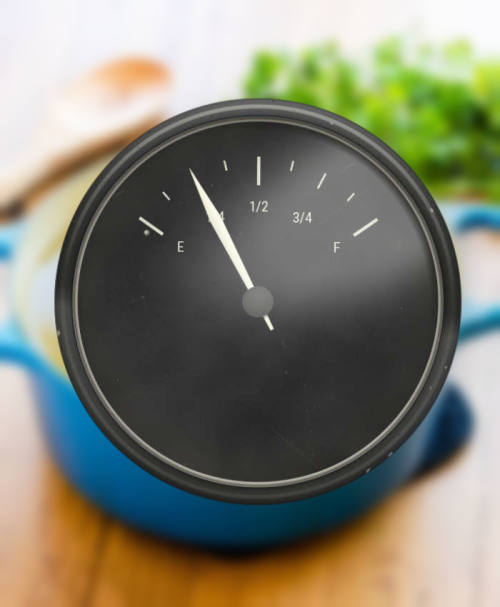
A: 0.25
